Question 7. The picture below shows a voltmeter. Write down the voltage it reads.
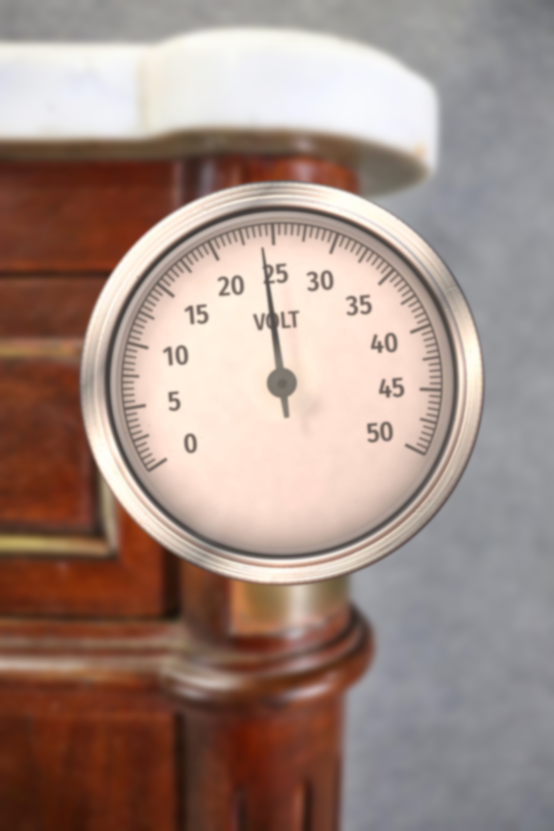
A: 24 V
